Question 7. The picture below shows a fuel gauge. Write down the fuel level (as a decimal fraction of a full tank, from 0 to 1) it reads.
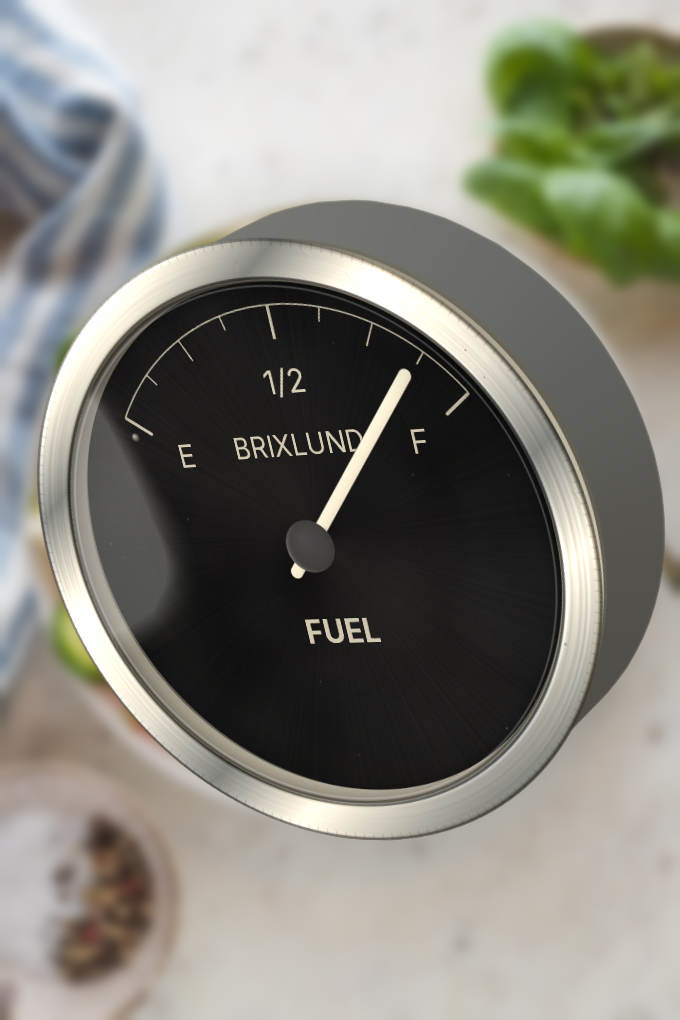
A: 0.875
